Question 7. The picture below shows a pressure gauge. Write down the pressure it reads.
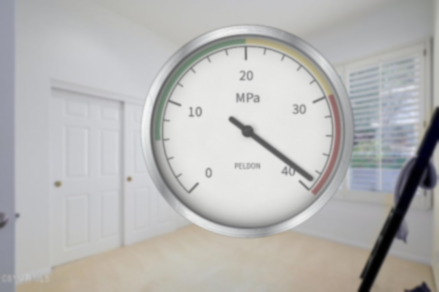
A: 39 MPa
